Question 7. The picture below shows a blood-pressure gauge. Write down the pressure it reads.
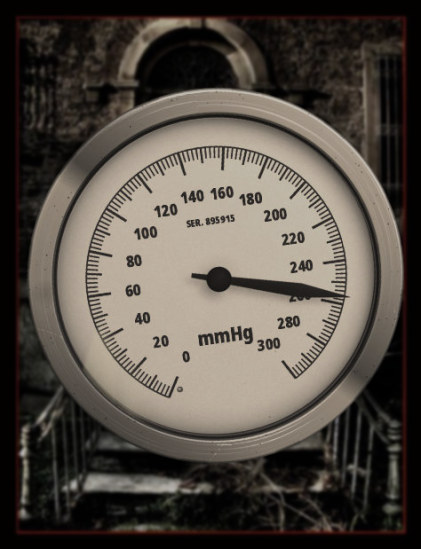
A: 256 mmHg
